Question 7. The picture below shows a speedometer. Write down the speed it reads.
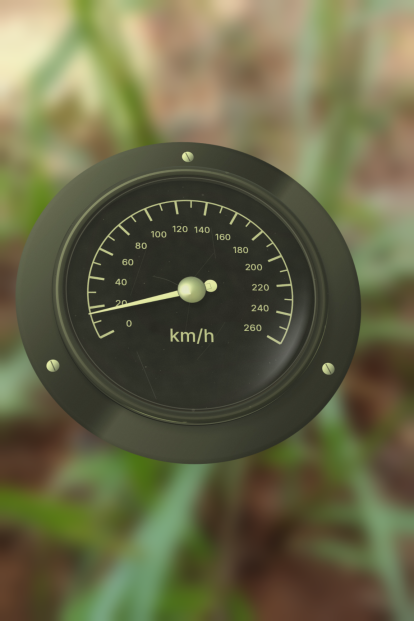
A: 15 km/h
